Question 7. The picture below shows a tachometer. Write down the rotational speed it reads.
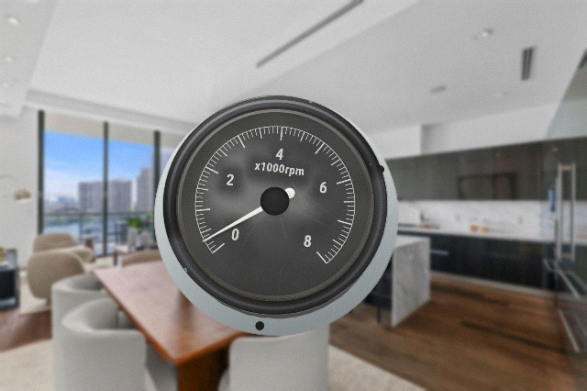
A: 300 rpm
